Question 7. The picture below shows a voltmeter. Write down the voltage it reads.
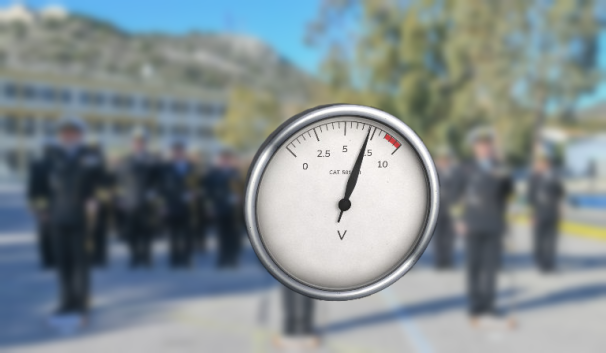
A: 7 V
